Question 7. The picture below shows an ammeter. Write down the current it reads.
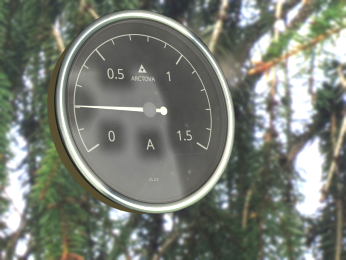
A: 0.2 A
